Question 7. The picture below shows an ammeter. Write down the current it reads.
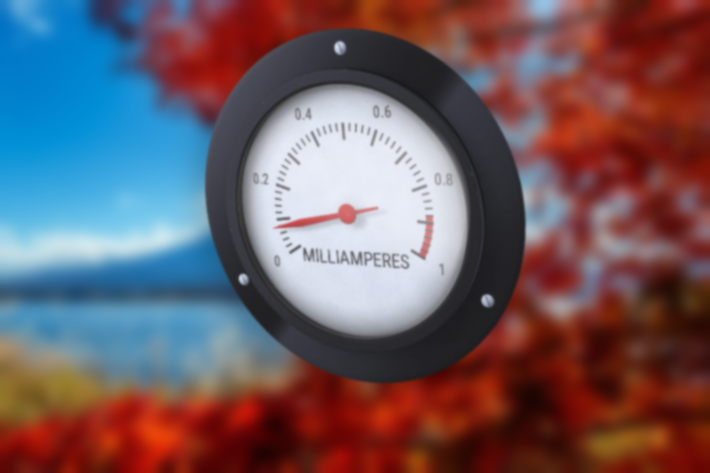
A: 0.08 mA
